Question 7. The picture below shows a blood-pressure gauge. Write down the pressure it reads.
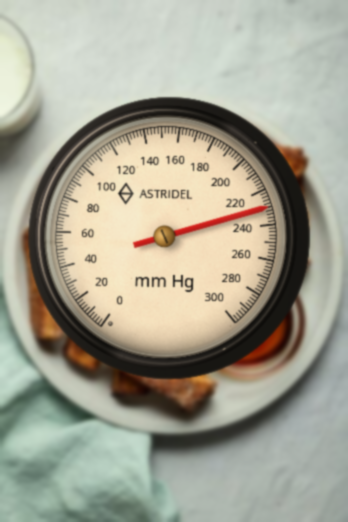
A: 230 mmHg
